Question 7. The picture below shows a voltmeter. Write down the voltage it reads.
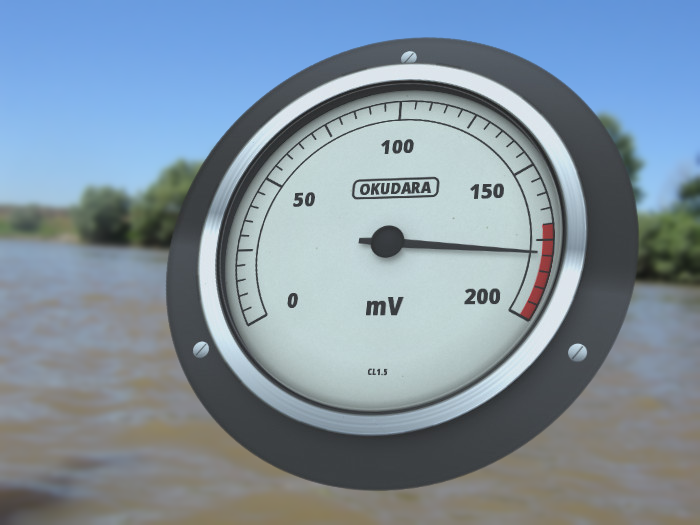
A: 180 mV
